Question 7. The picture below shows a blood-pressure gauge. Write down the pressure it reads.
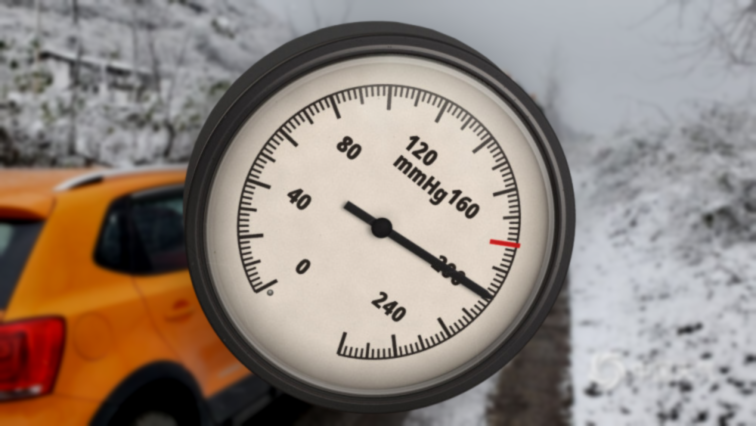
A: 200 mmHg
